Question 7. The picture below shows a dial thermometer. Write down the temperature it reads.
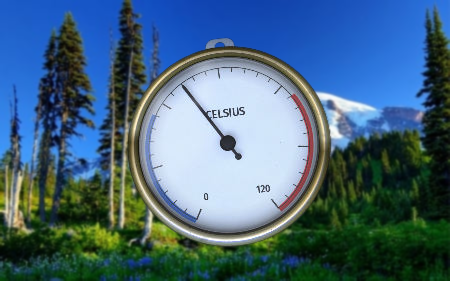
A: 48 °C
